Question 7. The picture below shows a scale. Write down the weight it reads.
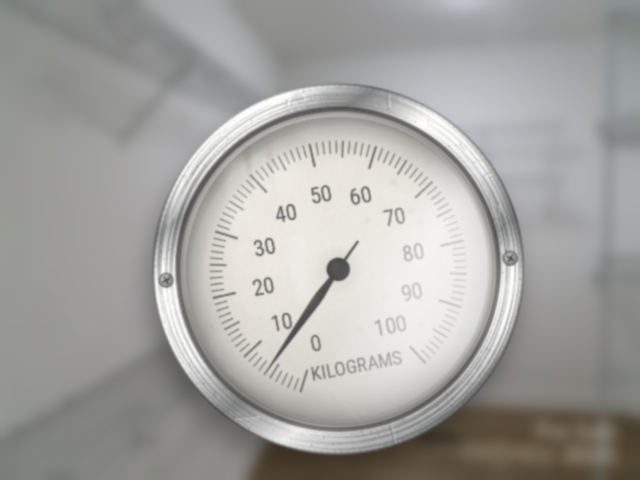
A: 6 kg
